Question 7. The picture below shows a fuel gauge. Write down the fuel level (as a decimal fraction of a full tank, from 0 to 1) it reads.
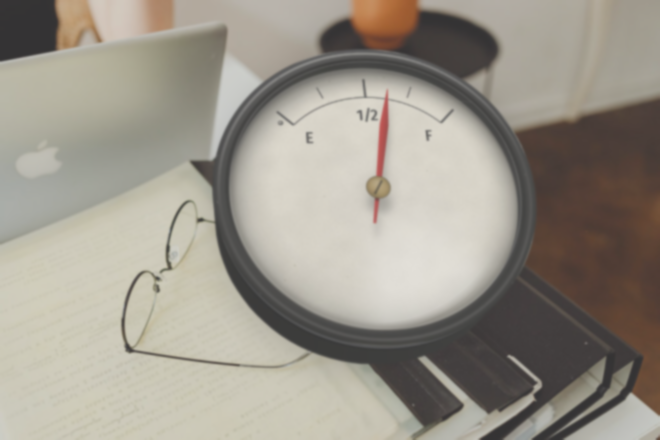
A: 0.625
